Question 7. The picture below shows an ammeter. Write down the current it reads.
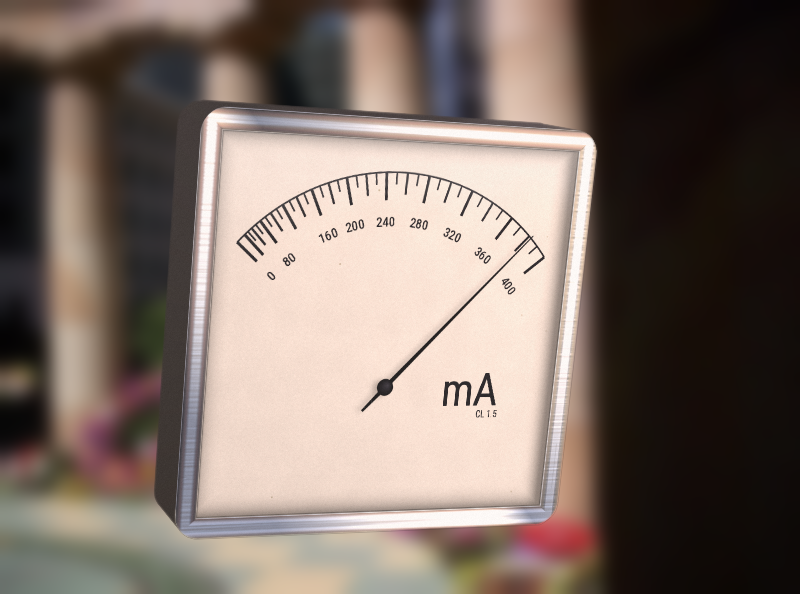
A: 380 mA
